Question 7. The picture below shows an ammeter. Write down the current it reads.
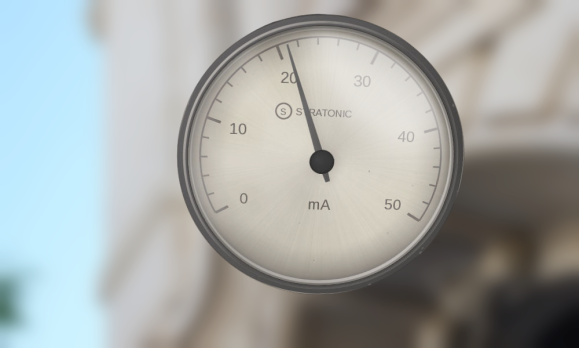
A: 21 mA
